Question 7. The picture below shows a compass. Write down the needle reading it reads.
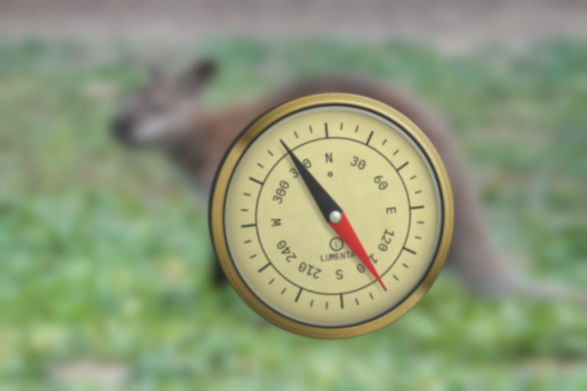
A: 150 °
